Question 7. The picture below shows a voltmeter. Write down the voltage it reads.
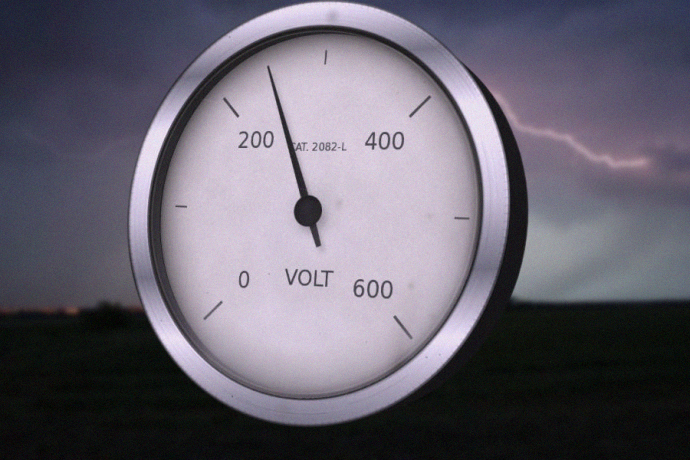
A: 250 V
